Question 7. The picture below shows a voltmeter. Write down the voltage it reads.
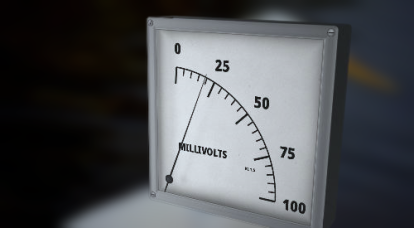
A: 20 mV
